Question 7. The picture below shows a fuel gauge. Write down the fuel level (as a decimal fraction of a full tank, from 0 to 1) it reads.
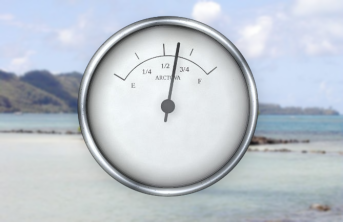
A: 0.625
